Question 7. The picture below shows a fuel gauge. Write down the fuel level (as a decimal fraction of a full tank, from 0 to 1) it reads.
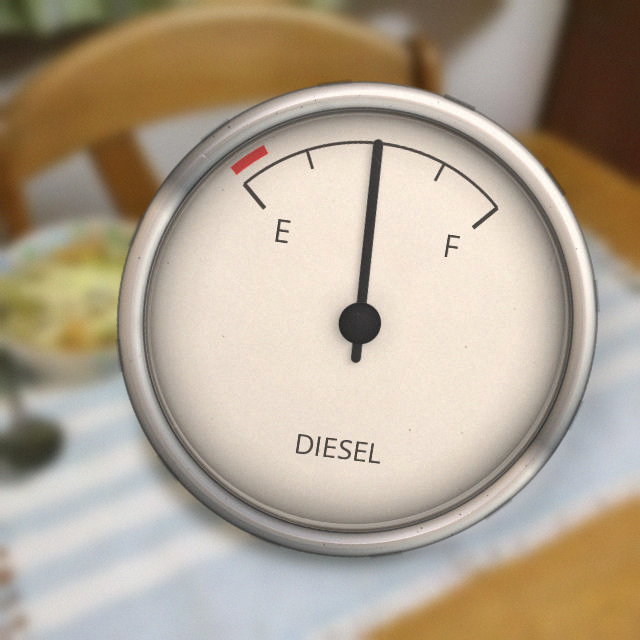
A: 0.5
